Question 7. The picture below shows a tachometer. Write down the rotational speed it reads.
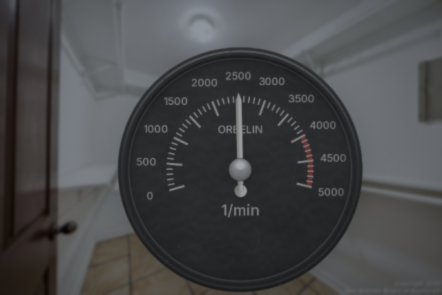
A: 2500 rpm
